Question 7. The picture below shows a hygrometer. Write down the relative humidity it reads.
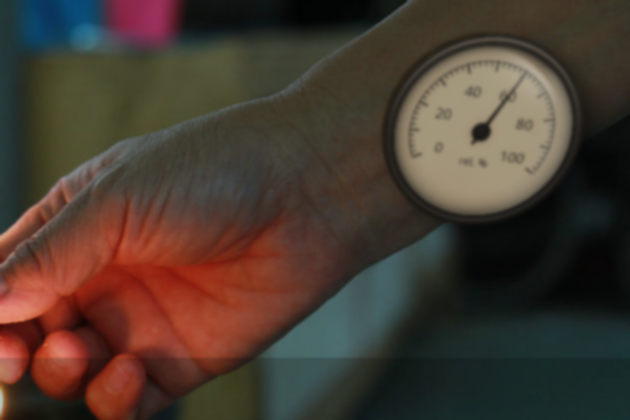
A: 60 %
